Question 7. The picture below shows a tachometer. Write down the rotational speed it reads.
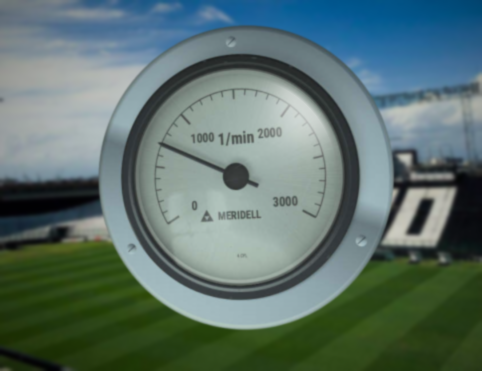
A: 700 rpm
